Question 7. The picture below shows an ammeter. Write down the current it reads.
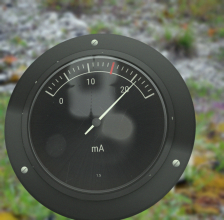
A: 21 mA
